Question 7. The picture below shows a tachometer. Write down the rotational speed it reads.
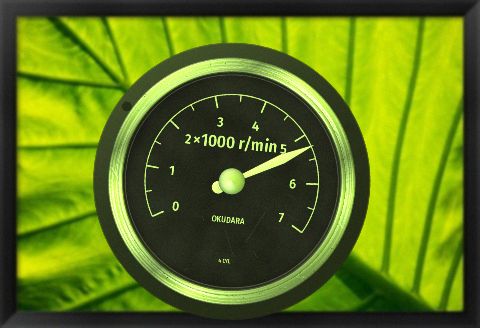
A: 5250 rpm
